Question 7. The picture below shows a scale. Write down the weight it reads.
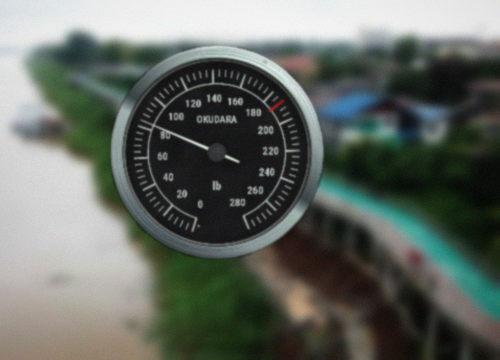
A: 84 lb
